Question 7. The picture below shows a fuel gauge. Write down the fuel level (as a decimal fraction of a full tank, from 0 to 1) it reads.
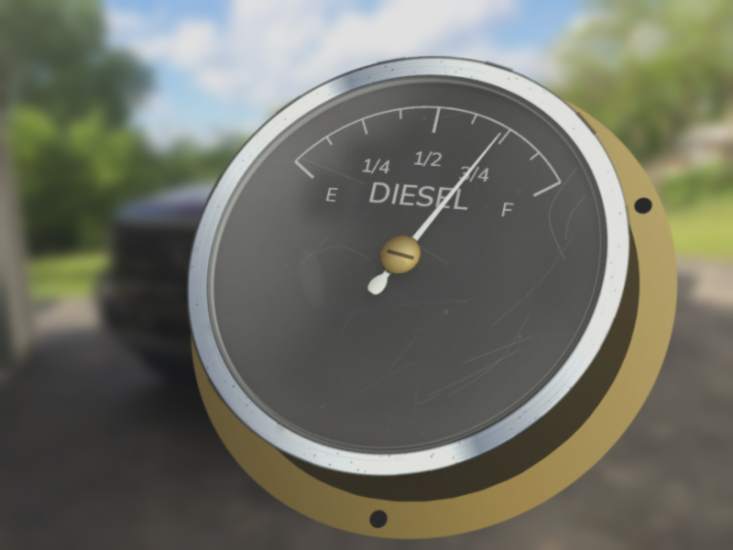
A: 0.75
